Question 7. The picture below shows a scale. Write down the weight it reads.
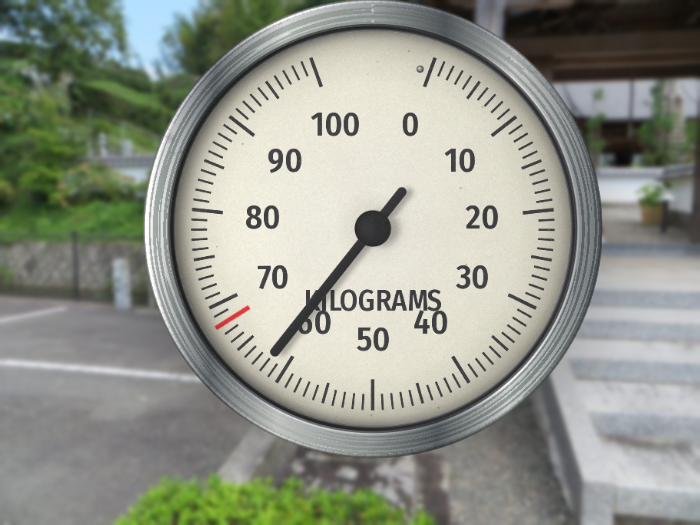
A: 62 kg
